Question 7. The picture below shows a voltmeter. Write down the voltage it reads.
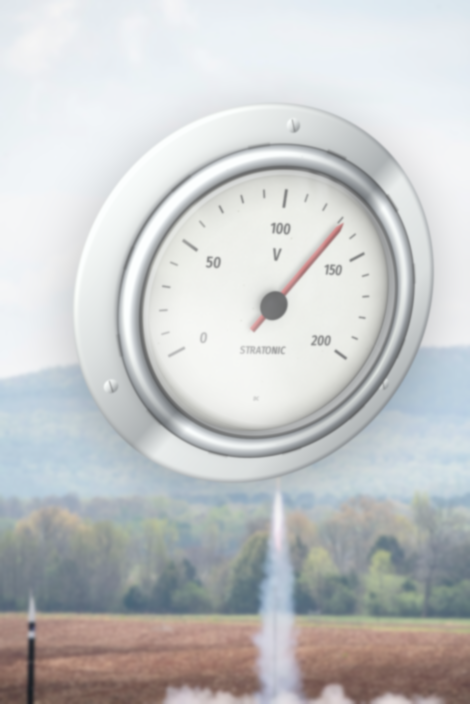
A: 130 V
